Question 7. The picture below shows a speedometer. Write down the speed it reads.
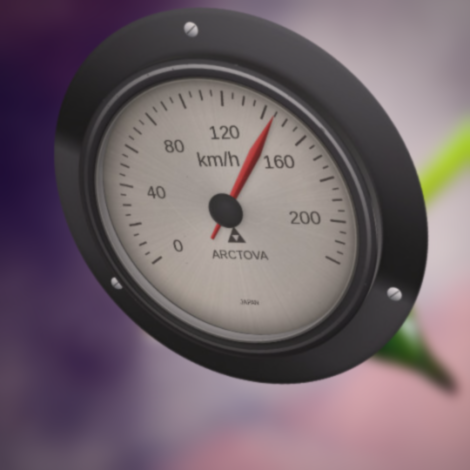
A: 145 km/h
